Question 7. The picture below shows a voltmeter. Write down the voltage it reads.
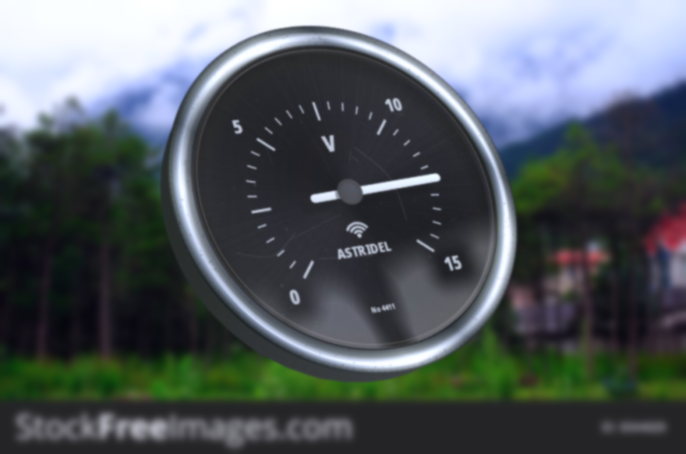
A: 12.5 V
